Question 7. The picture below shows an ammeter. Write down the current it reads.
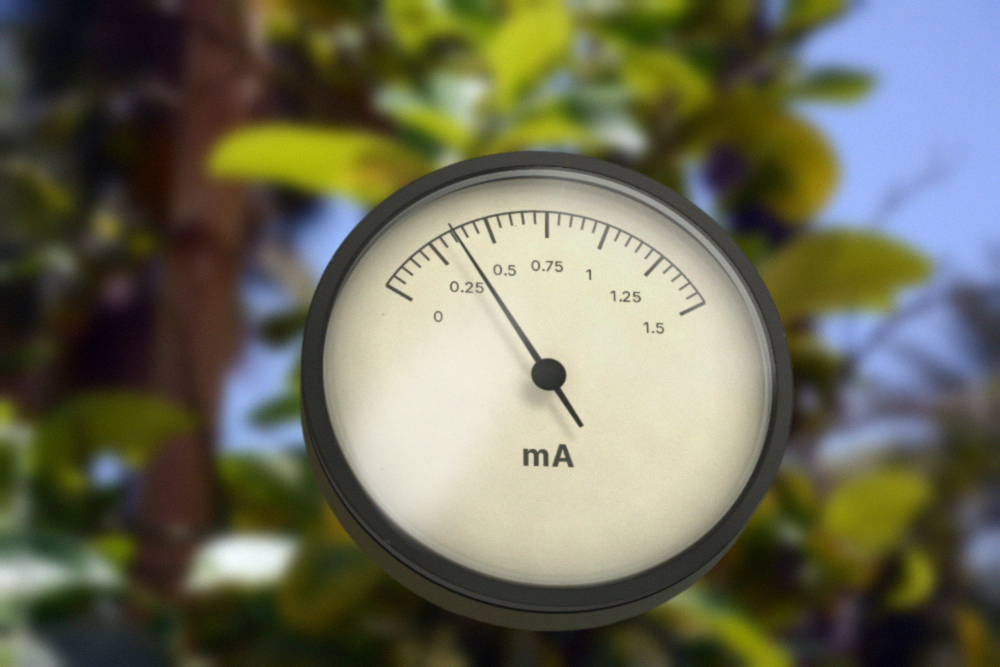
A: 0.35 mA
